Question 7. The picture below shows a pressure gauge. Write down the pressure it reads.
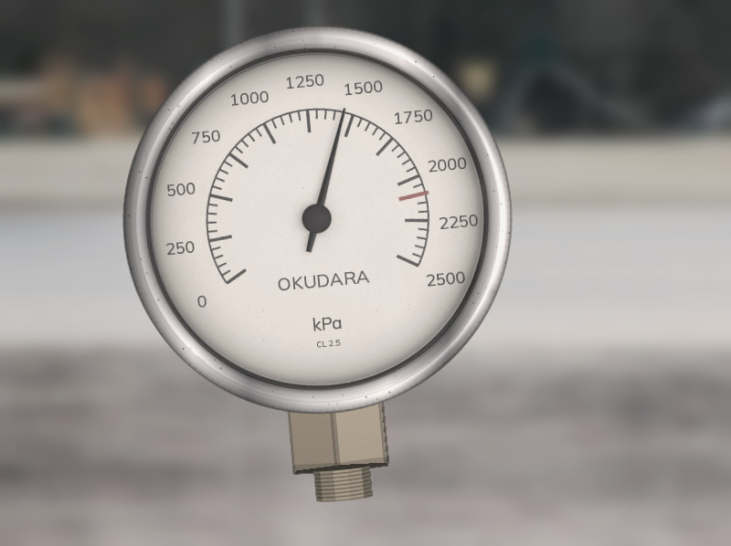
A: 1450 kPa
